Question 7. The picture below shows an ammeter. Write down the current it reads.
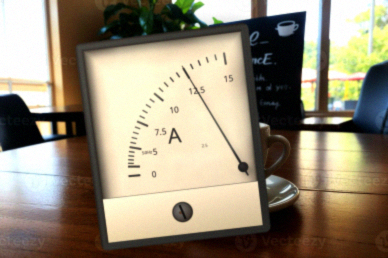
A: 12.5 A
